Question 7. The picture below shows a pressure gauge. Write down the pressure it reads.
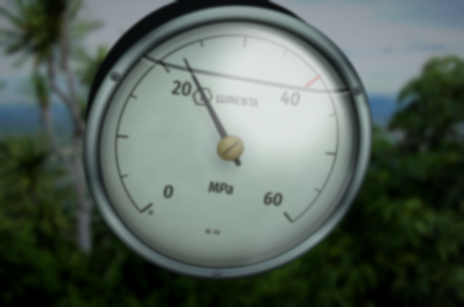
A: 22.5 MPa
